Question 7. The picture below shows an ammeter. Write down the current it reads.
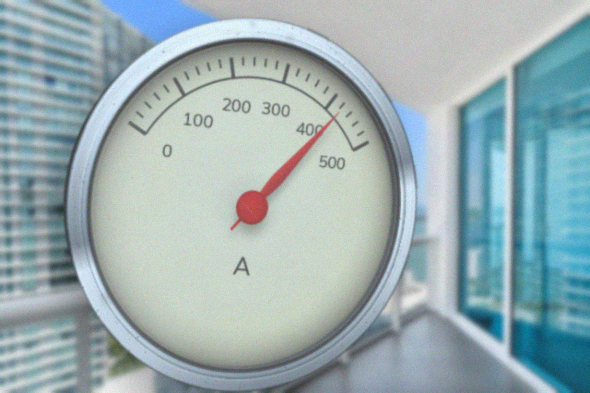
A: 420 A
